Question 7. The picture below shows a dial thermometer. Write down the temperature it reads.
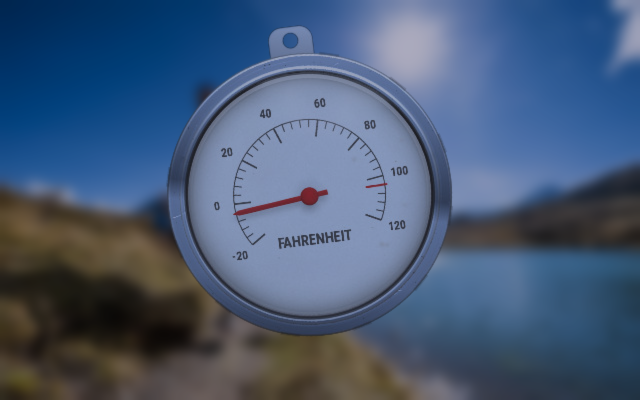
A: -4 °F
